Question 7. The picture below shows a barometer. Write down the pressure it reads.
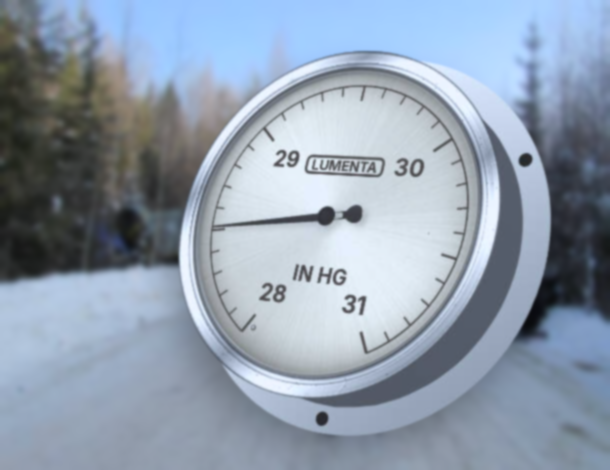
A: 28.5 inHg
